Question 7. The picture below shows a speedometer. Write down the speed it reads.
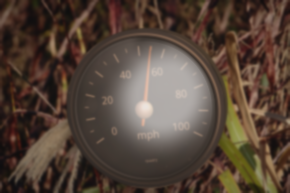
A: 55 mph
